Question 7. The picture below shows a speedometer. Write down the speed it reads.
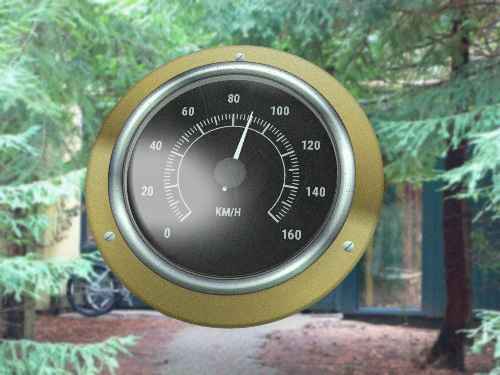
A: 90 km/h
